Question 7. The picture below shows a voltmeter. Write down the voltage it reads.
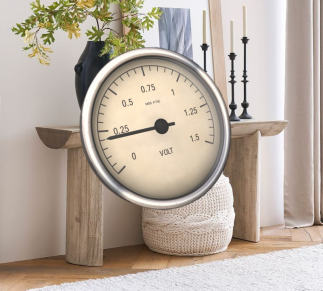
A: 0.2 V
